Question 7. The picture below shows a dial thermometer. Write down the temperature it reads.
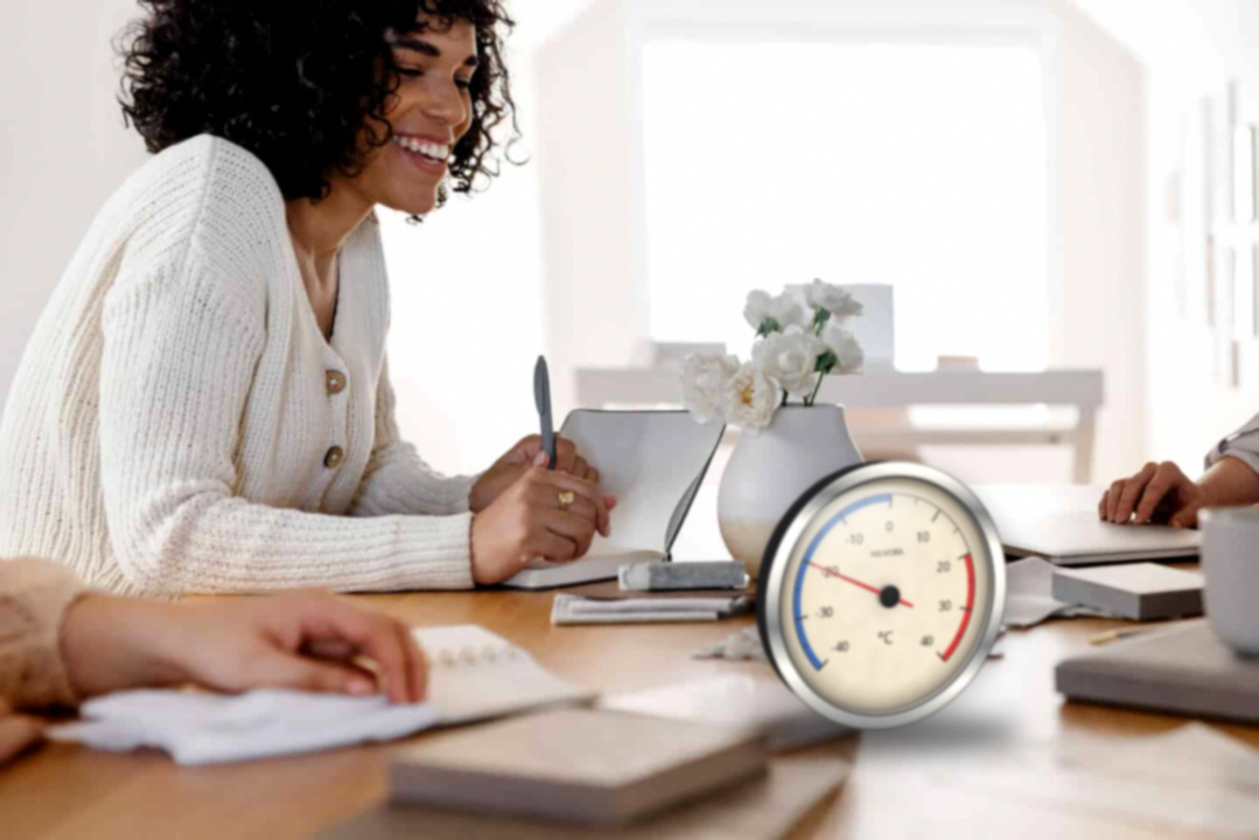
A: -20 °C
